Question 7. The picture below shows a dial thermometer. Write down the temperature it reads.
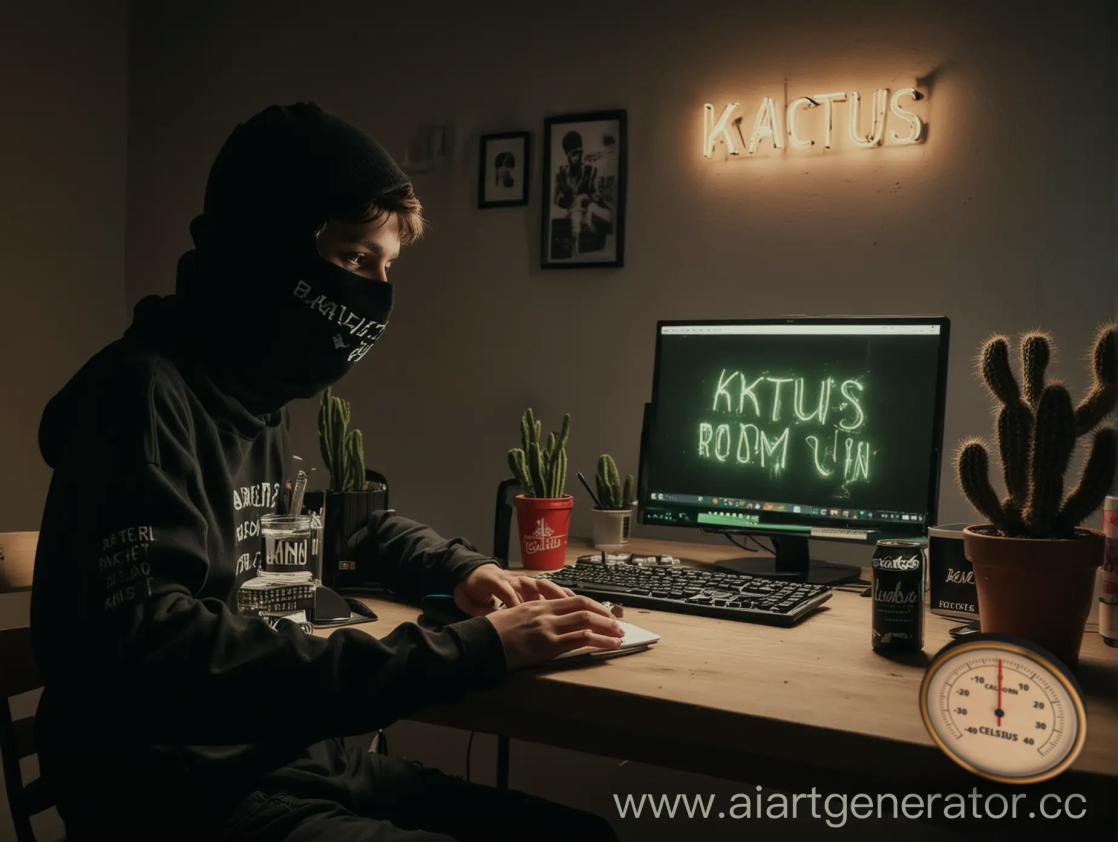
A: 0 °C
